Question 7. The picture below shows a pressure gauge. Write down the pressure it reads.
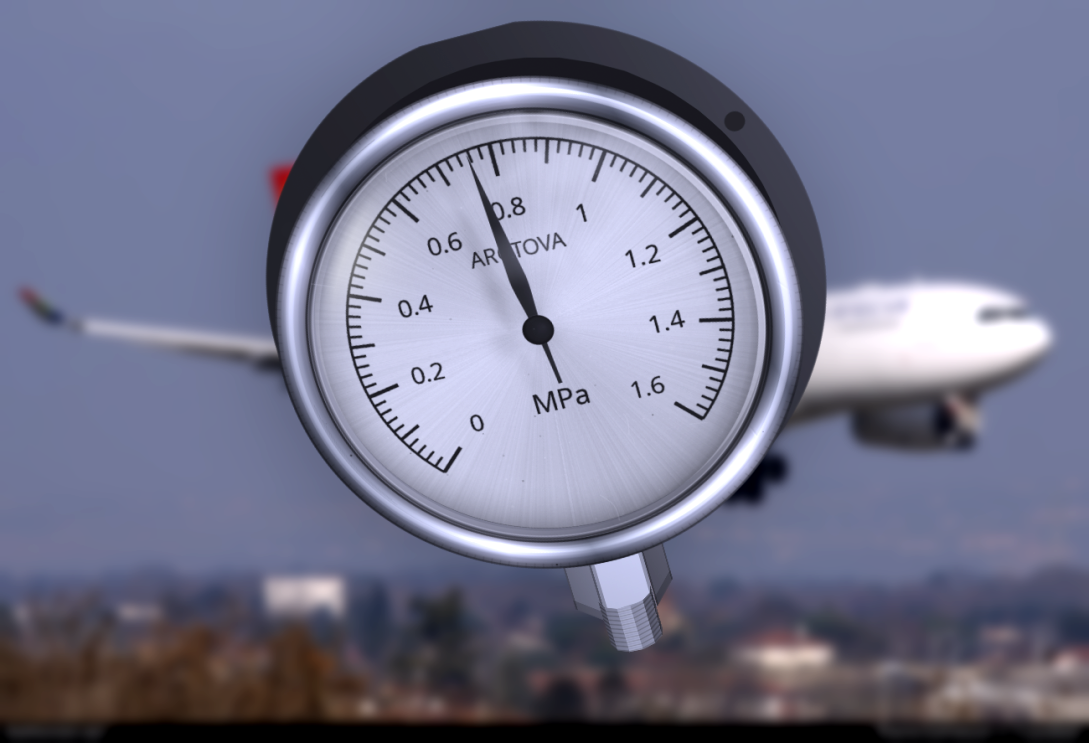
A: 0.76 MPa
